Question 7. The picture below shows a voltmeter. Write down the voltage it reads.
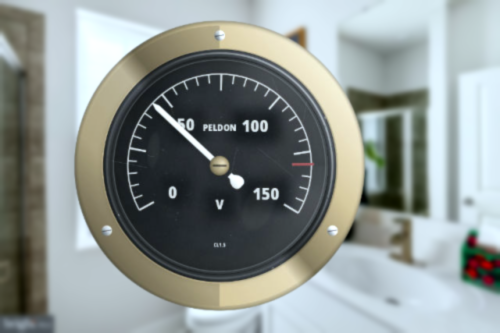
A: 45 V
